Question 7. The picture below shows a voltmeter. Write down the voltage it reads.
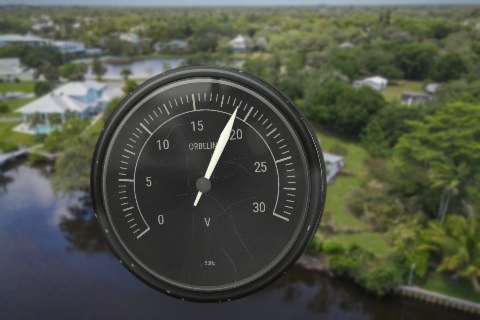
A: 19 V
